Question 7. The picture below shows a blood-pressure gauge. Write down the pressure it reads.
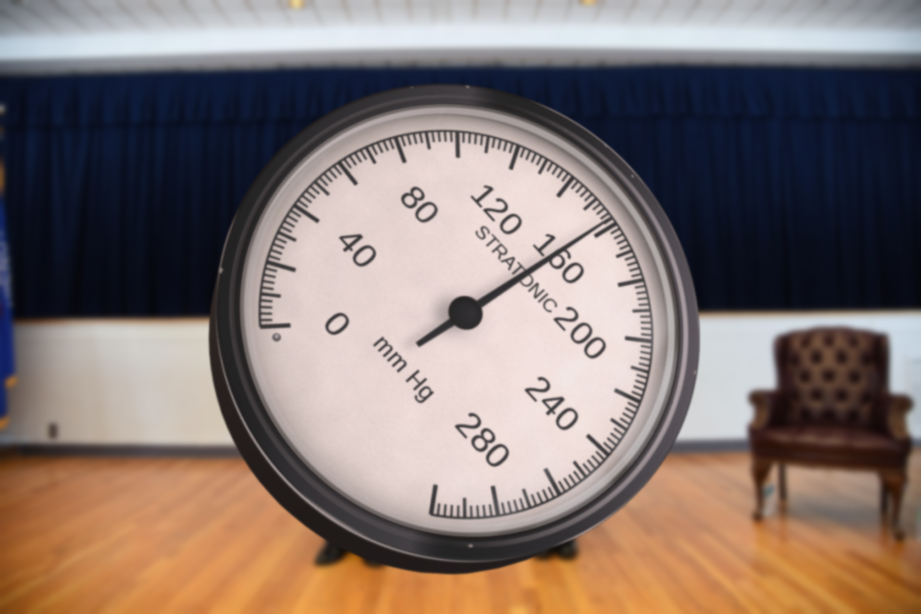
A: 158 mmHg
